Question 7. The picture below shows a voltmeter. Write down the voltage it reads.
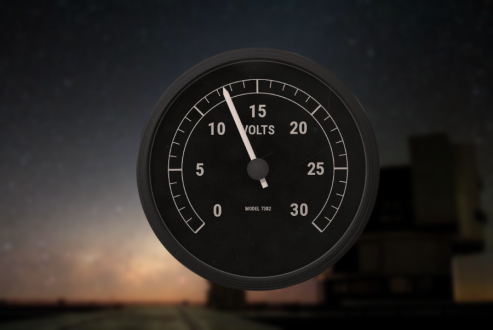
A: 12.5 V
